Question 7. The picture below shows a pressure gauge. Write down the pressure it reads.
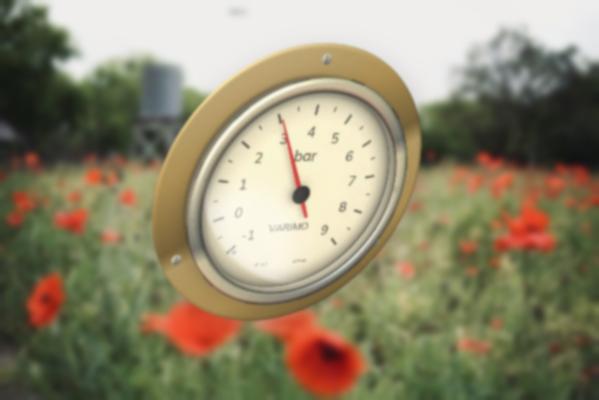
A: 3 bar
